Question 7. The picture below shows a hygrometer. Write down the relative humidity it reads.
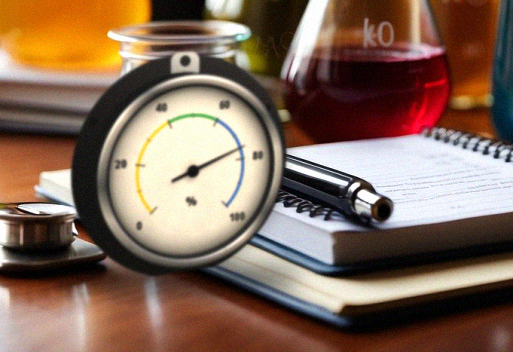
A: 75 %
